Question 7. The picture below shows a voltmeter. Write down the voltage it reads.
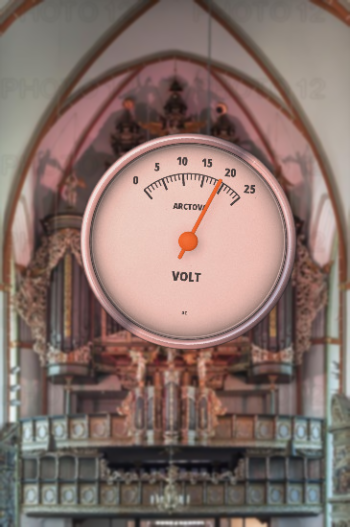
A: 19 V
